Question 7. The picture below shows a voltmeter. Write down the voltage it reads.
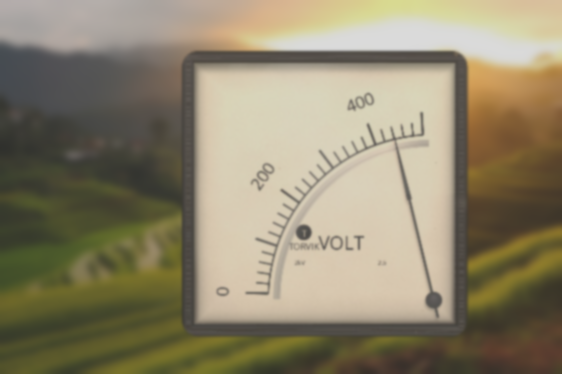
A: 440 V
